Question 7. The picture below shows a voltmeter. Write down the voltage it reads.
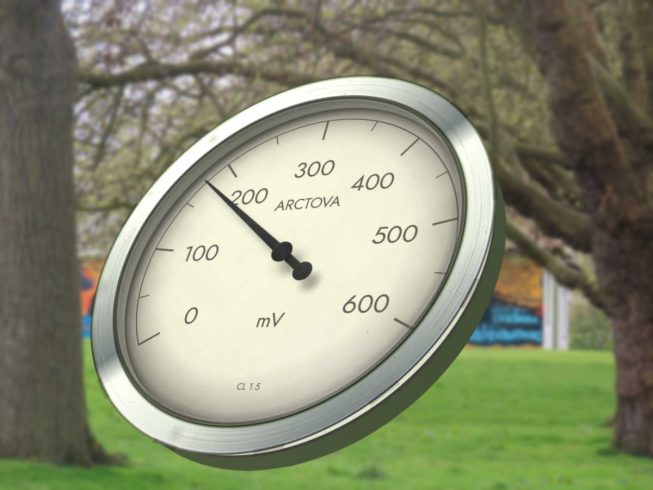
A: 175 mV
